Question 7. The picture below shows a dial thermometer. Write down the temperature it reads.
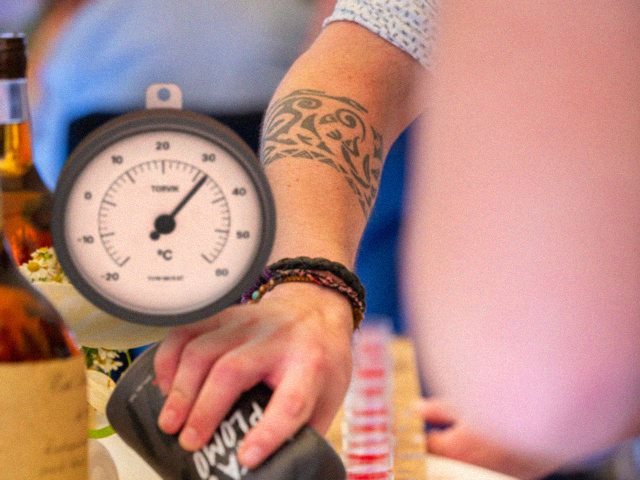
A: 32 °C
